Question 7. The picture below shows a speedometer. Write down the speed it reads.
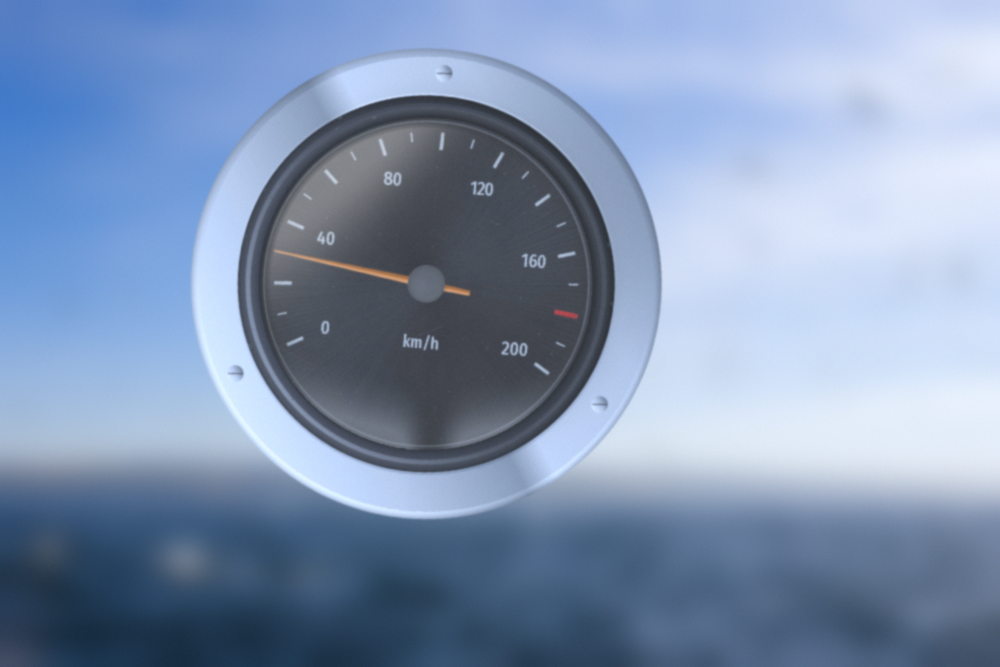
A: 30 km/h
